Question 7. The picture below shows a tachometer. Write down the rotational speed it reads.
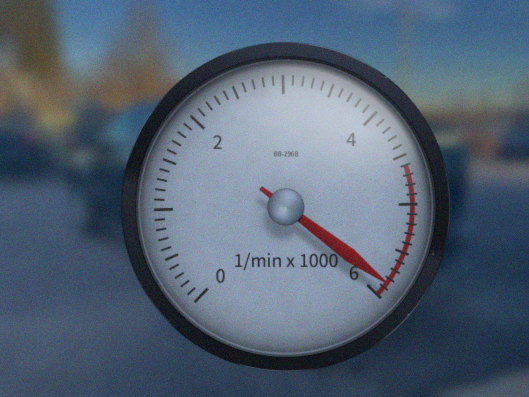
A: 5850 rpm
